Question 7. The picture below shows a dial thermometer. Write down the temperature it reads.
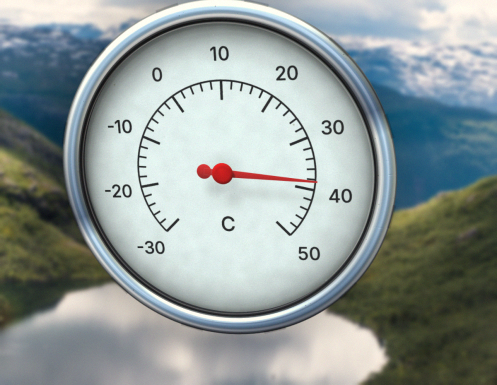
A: 38 °C
